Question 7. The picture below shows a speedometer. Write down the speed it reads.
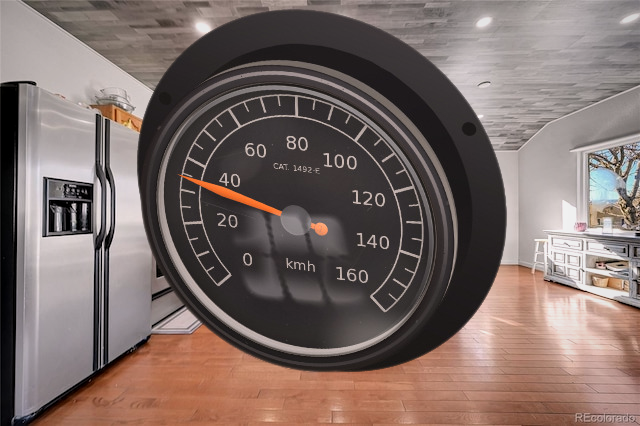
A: 35 km/h
